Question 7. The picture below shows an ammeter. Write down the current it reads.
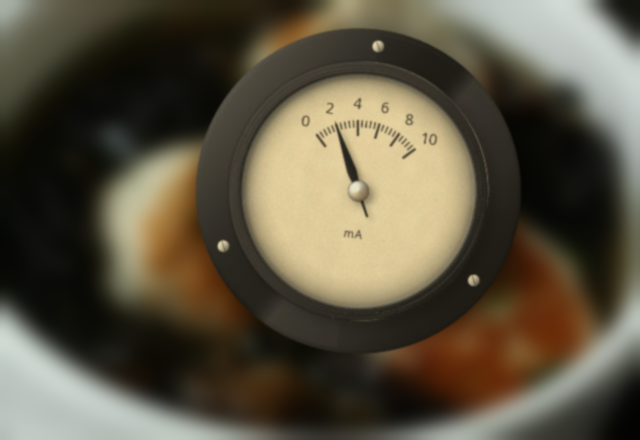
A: 2 mA
